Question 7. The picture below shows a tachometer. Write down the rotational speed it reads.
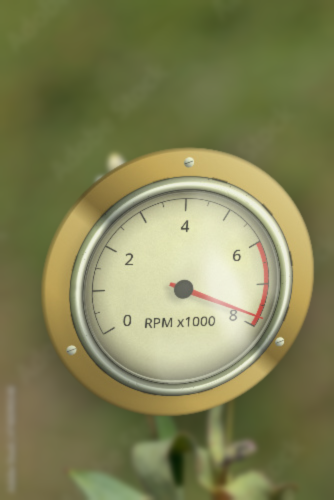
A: 7750 rpm
